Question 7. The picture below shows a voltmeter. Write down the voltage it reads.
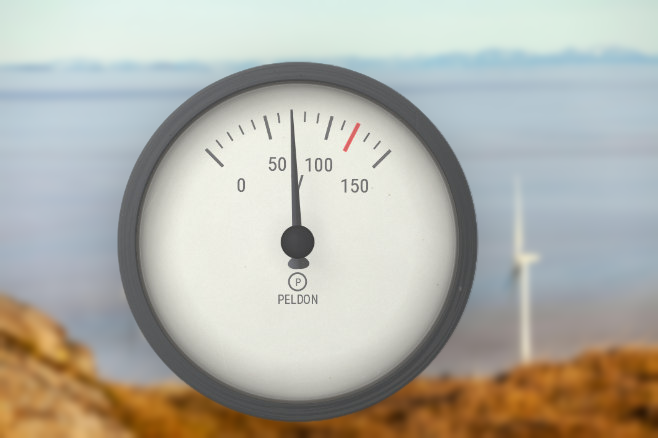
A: 70 V
